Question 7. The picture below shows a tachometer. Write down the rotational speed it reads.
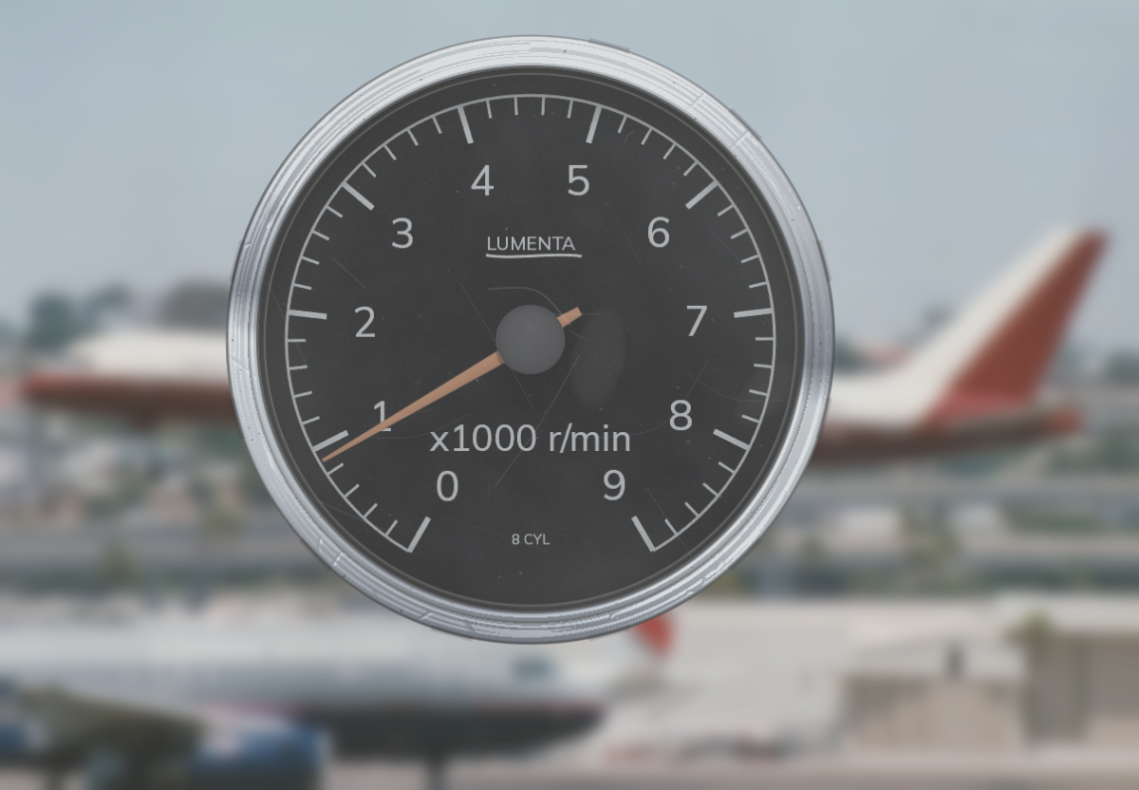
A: 900 rpm
